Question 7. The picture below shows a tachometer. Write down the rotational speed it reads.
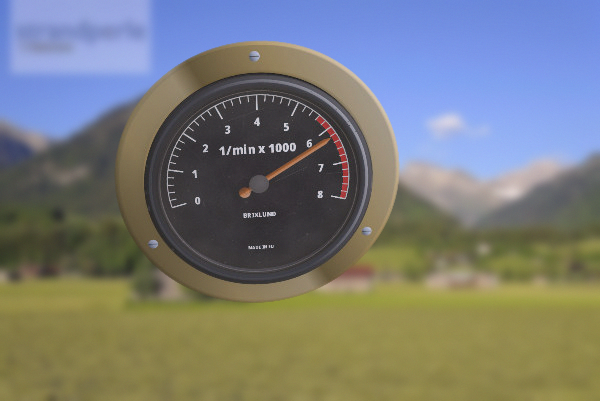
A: 6200 rpm
